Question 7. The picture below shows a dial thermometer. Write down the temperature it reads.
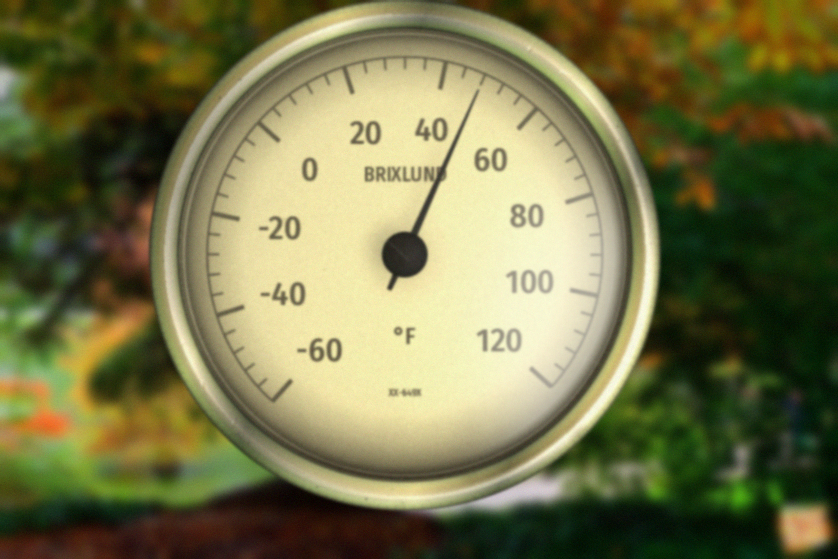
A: 48 °F
